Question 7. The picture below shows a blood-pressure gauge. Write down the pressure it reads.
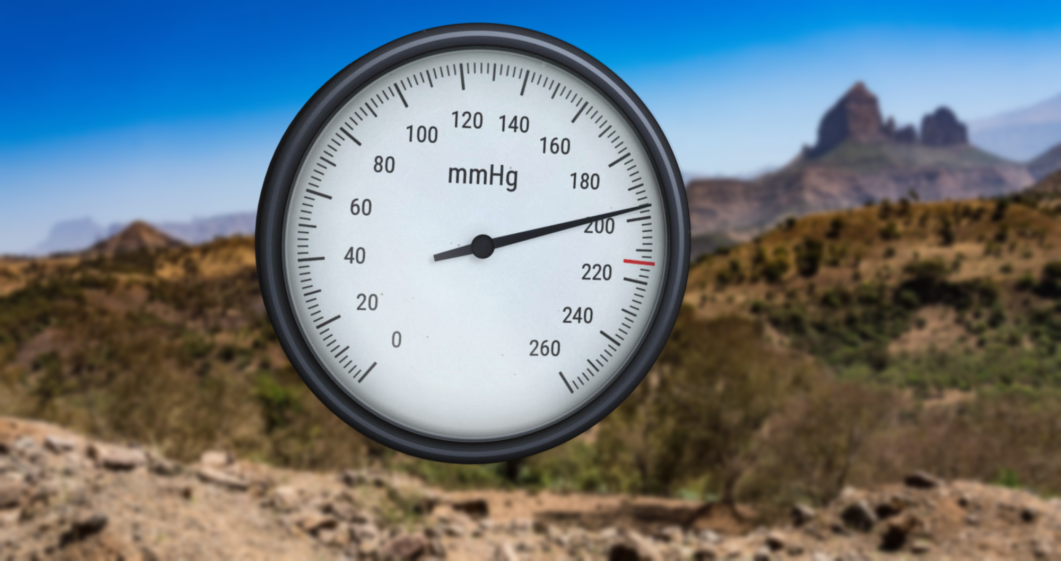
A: 196 mmHg
